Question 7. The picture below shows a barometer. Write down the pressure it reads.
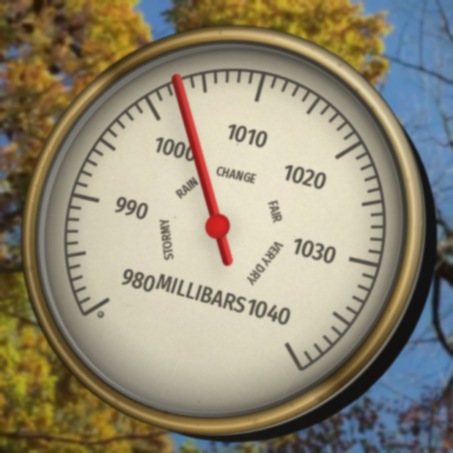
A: 1003 mbar
